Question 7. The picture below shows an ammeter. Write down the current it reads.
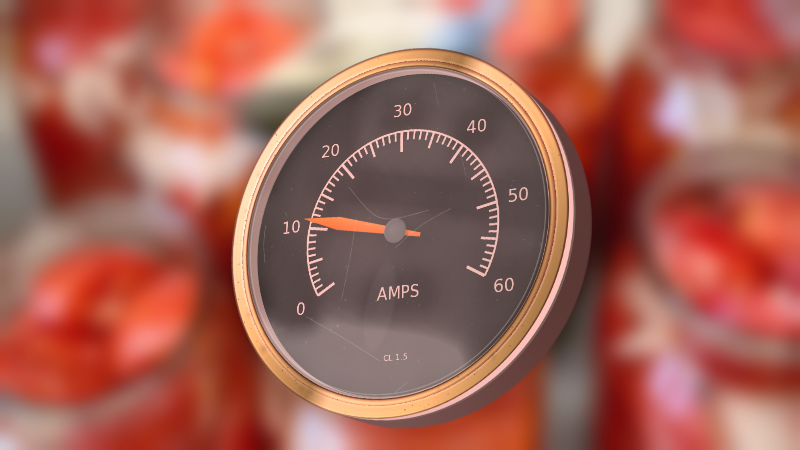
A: 11 A
